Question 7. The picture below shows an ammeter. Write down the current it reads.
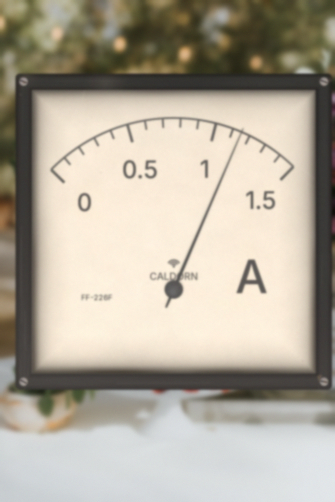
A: 1.15 A
